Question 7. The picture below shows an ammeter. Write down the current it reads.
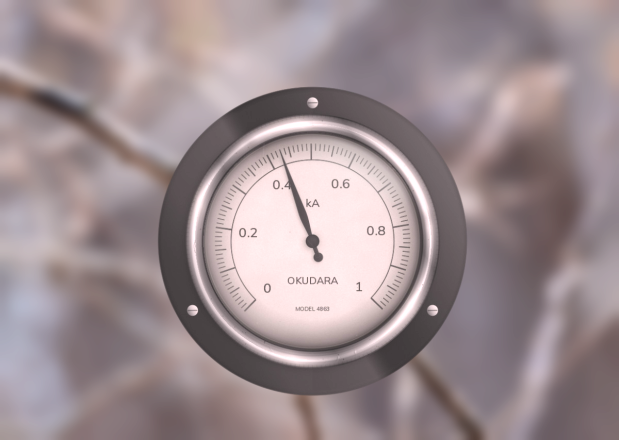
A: 0.43 kA
